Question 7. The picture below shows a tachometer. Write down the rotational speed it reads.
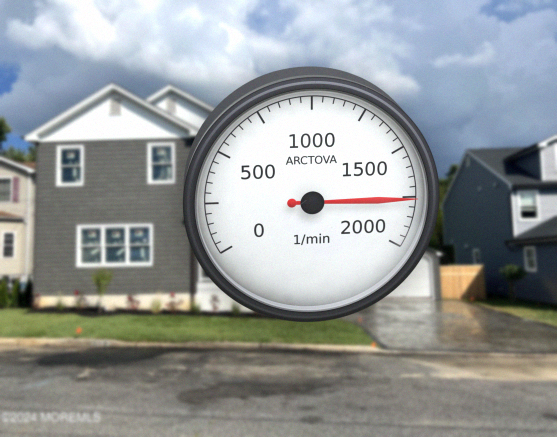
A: 1750 rpm
